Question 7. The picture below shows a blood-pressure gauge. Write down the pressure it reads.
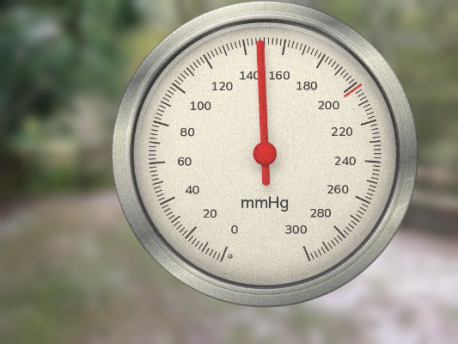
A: 148 mmHg
